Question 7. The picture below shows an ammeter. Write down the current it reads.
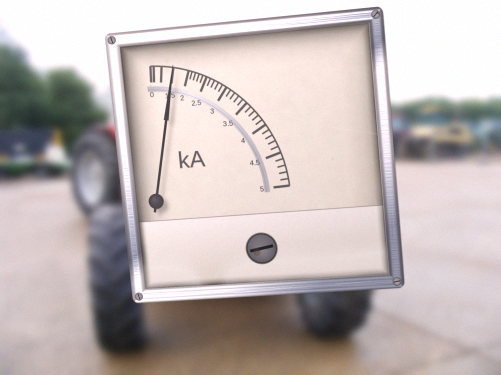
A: 1.5 kA
